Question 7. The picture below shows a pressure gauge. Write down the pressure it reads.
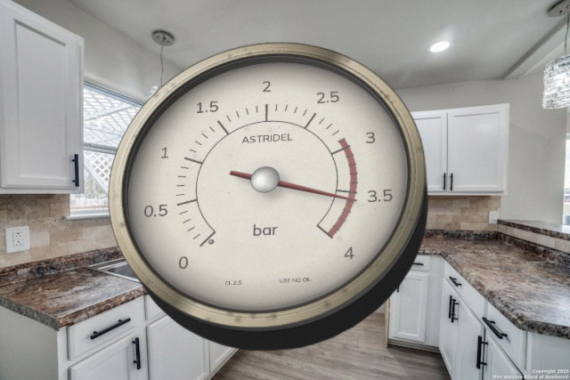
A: 3.6 bar
